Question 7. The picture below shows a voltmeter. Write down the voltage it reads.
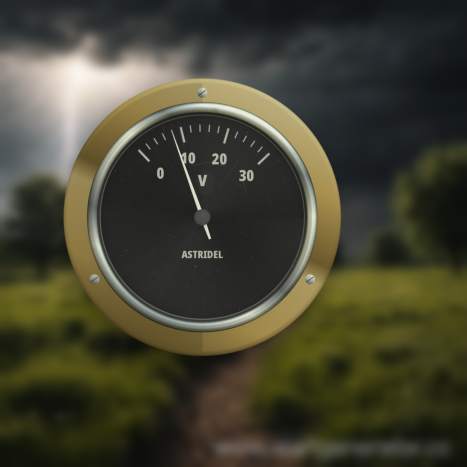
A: 8 V
